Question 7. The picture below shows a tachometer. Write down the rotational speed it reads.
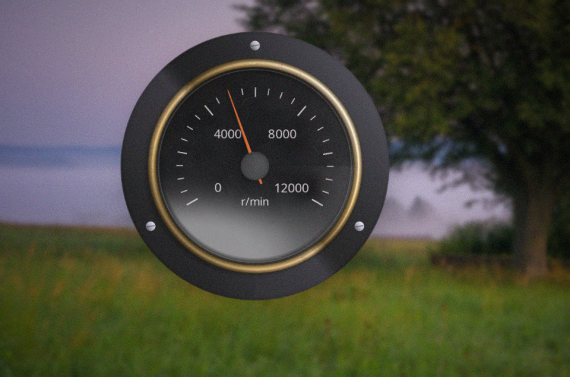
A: 5000 rpm
